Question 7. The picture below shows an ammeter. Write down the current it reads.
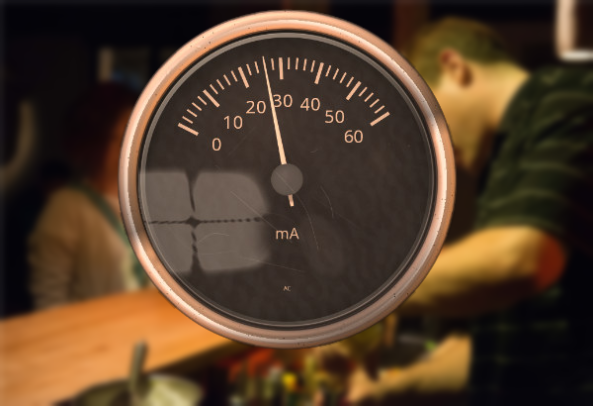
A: 26 mA
